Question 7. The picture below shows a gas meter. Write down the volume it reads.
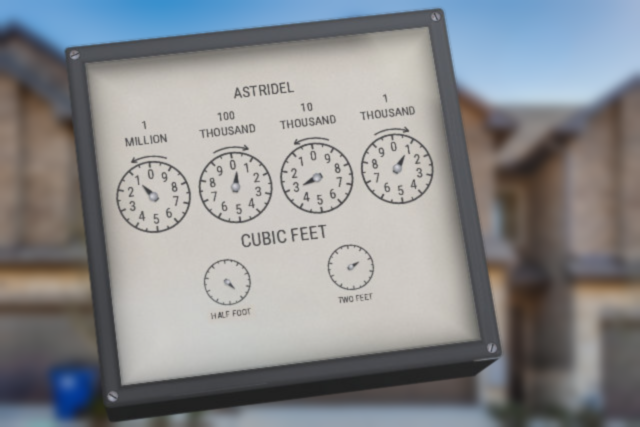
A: 103100 ft³
